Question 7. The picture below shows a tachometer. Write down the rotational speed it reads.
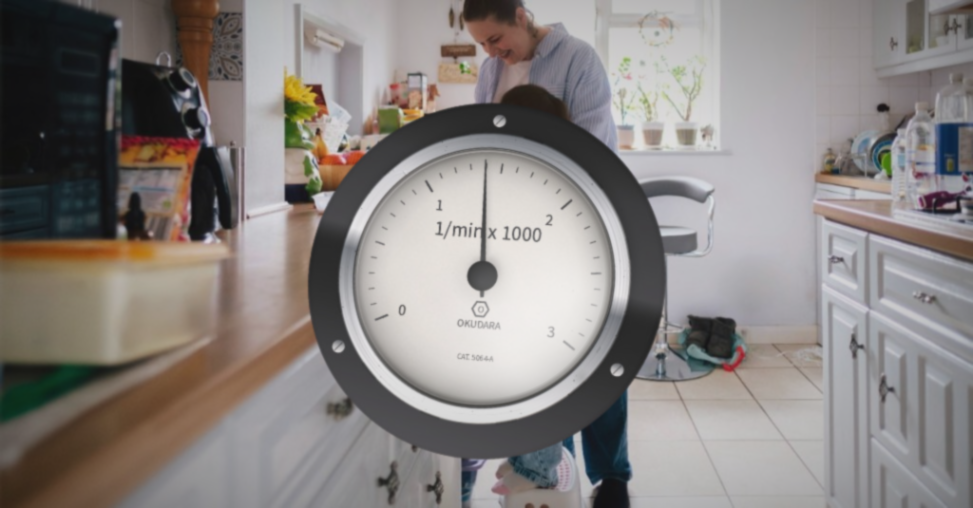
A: 1400 rpm
